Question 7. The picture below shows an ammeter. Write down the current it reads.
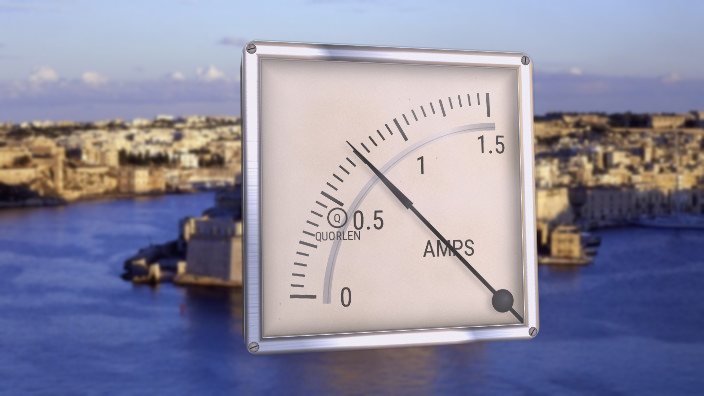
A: 0.75 A
